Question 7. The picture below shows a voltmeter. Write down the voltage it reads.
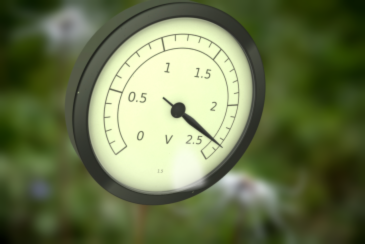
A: 2.35 V
